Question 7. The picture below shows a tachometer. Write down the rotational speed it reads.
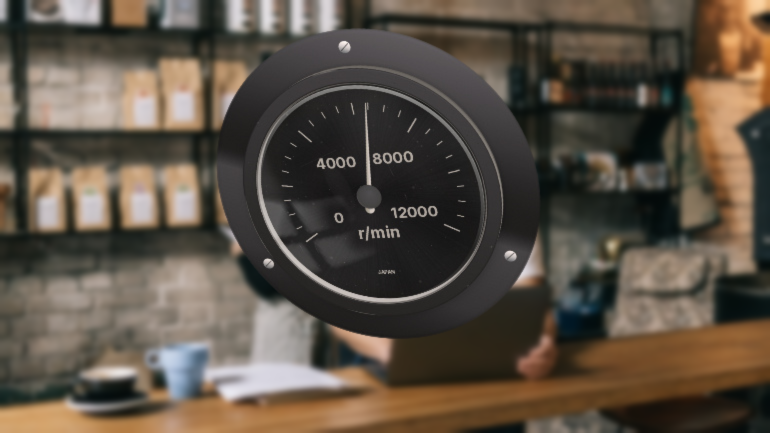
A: 6500 rpm
